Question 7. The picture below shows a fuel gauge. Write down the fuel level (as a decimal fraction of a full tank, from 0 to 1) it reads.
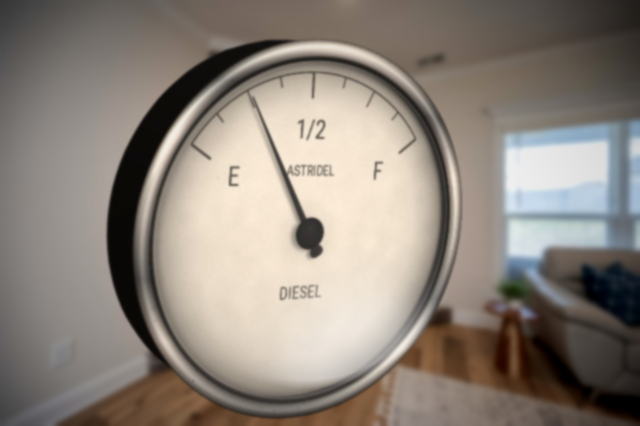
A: 0.25
